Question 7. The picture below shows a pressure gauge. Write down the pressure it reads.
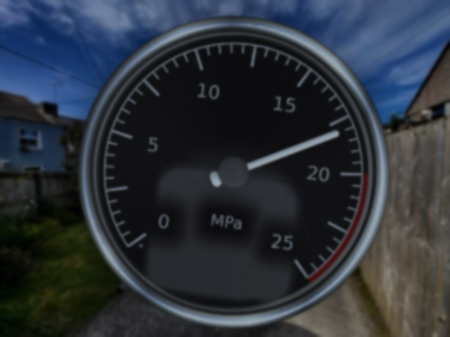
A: 18 MPa
